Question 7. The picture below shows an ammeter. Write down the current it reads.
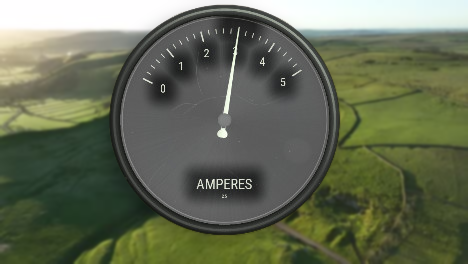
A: 3 A
